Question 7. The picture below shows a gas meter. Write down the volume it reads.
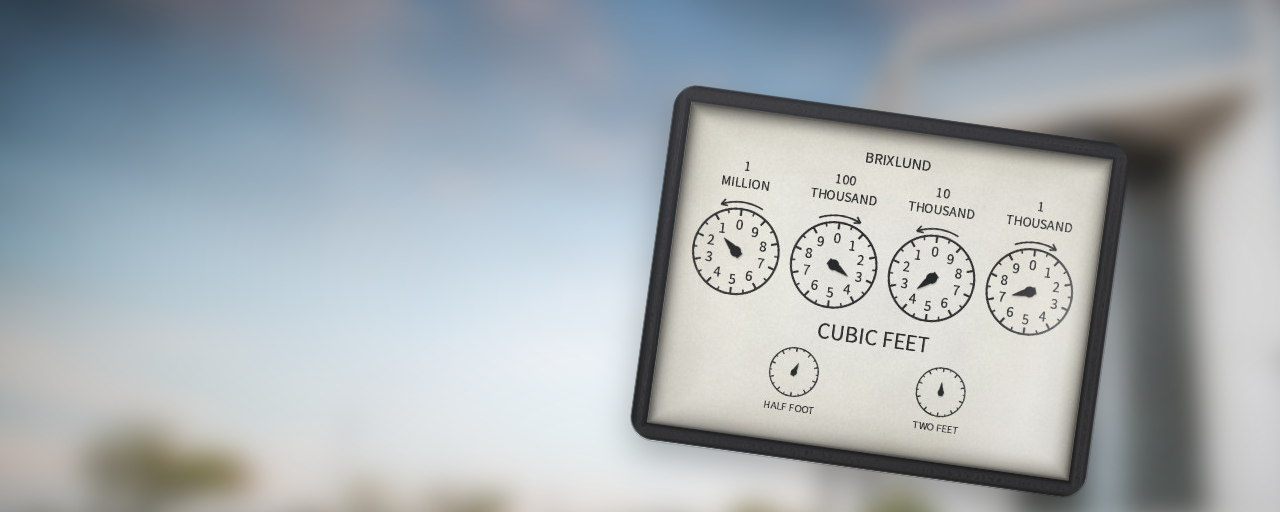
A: 133700 ft³
